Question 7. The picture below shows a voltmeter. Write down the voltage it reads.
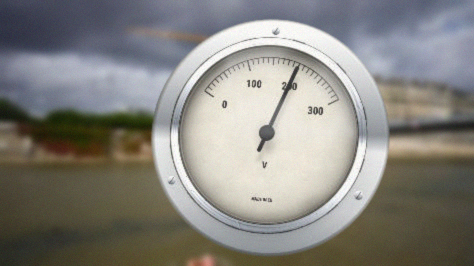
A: 200 V
